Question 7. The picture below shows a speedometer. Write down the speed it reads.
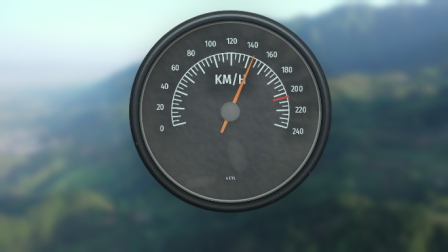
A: 145 km/h
